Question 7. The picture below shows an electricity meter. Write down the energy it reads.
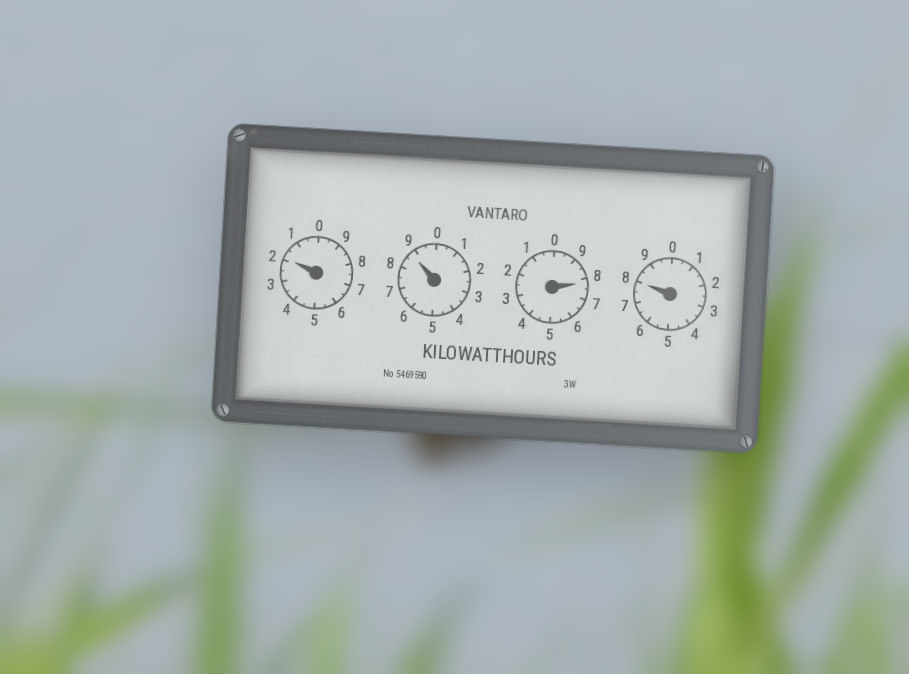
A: 1878 kWh
